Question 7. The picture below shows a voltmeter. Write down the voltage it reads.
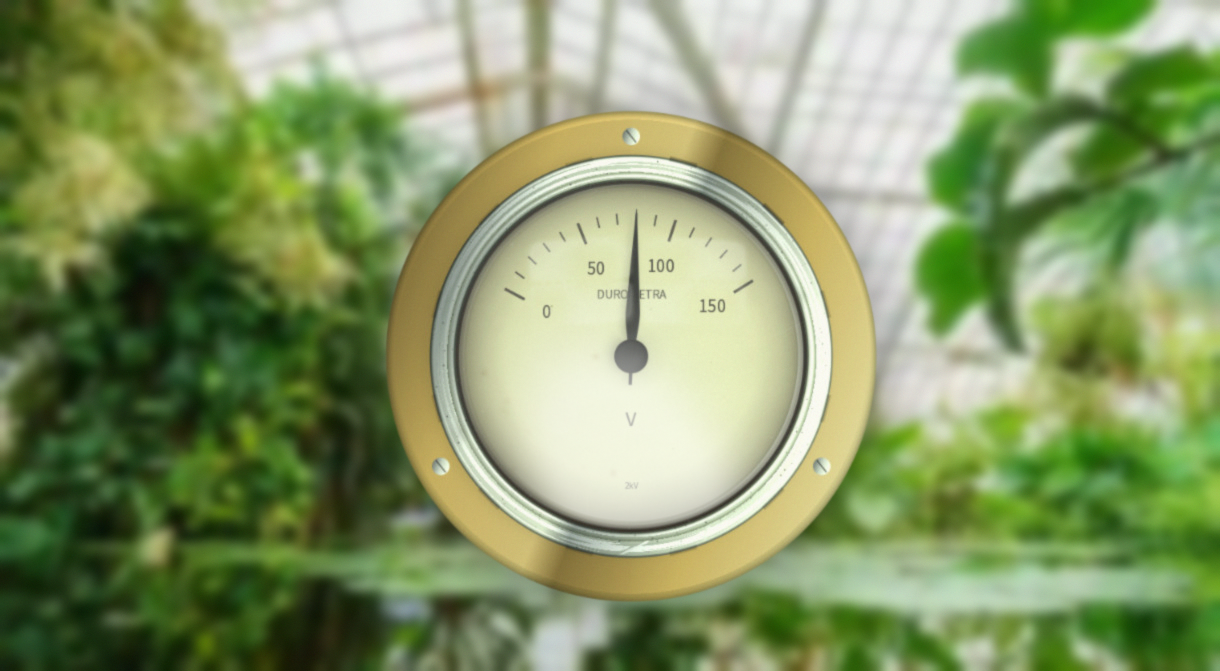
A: 80 V
